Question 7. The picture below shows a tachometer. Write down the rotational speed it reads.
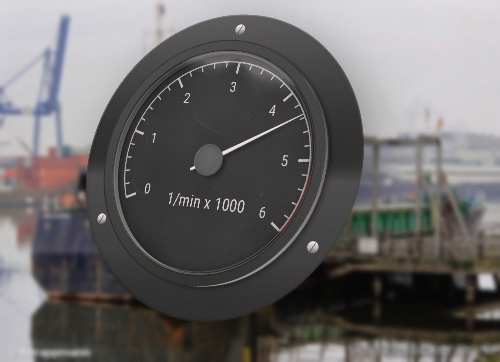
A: 4400 rpm
